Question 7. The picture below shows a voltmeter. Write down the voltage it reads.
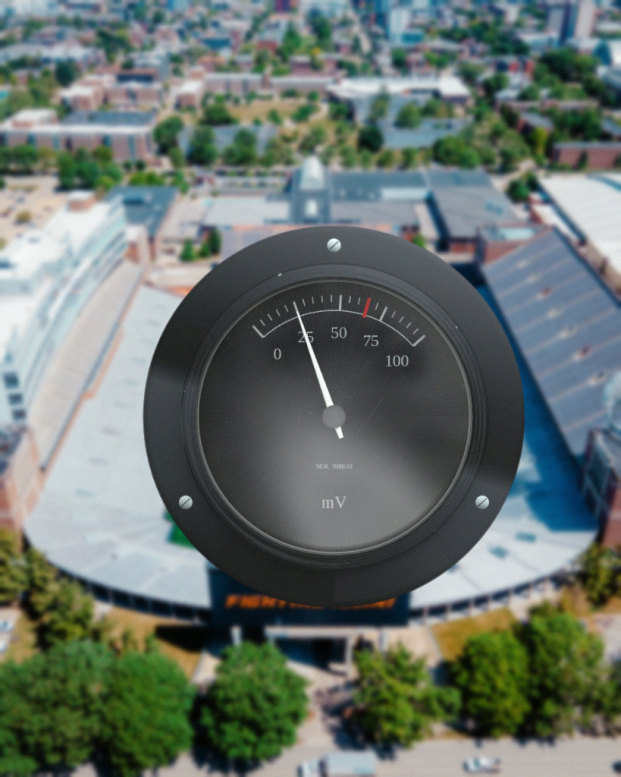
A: 25 mV
